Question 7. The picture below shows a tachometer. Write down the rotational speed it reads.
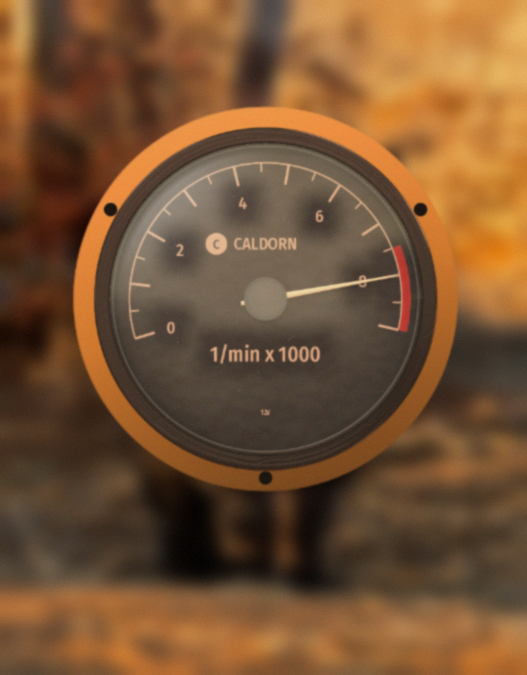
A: 8000 rpm
